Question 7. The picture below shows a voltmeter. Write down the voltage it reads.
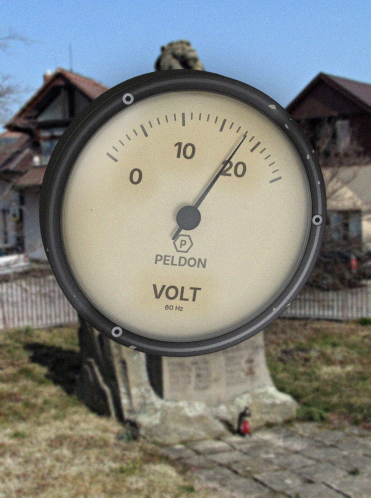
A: 18 V
